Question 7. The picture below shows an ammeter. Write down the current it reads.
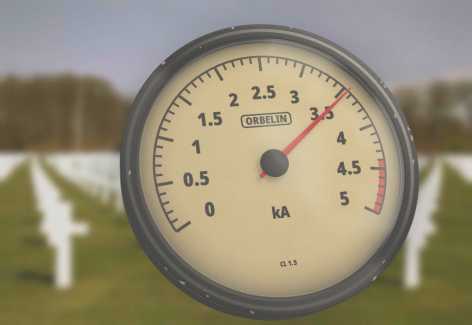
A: 3.55 kA
